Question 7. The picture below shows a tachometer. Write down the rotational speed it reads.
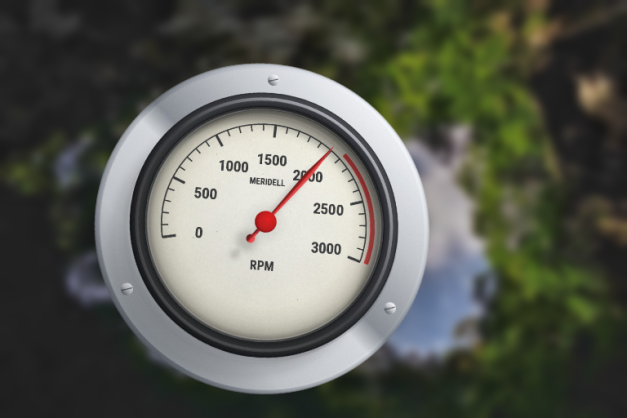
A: 2000 rpm
